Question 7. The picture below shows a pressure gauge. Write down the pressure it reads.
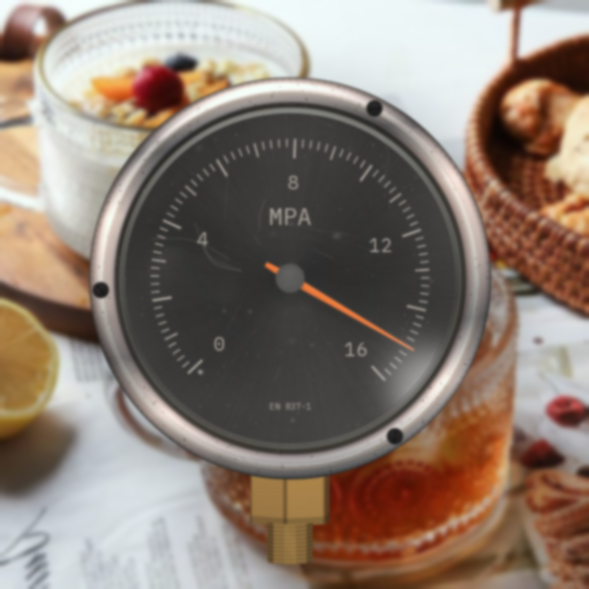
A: 15 MPa
